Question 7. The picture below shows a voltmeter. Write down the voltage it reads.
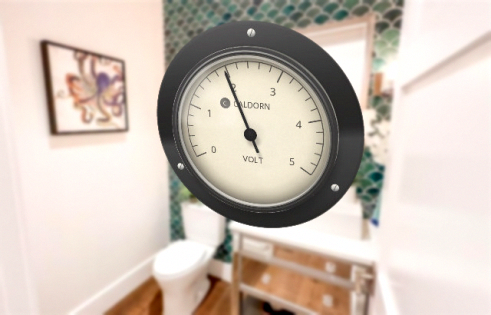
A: 2 V
